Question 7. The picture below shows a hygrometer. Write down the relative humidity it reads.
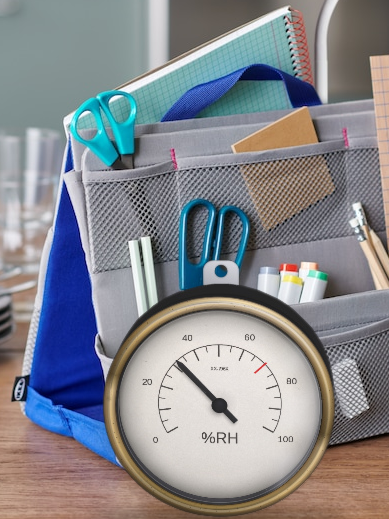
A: 32.5 %
